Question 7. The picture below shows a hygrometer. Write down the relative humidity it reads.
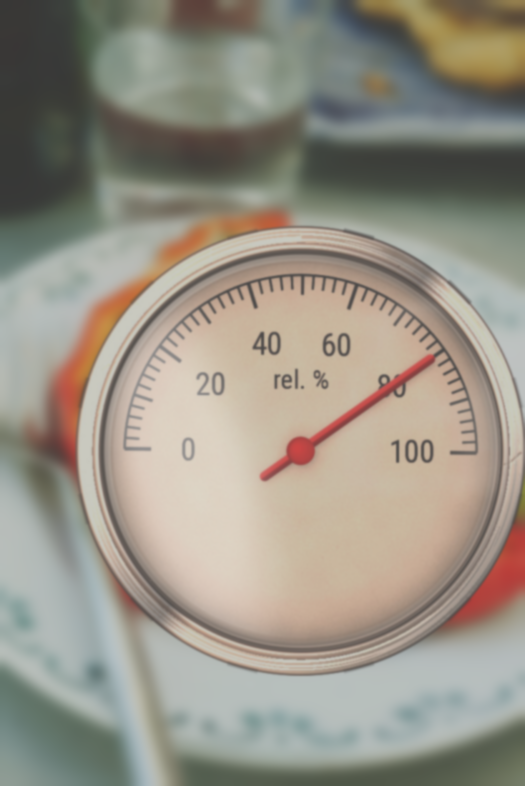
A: 80 %
